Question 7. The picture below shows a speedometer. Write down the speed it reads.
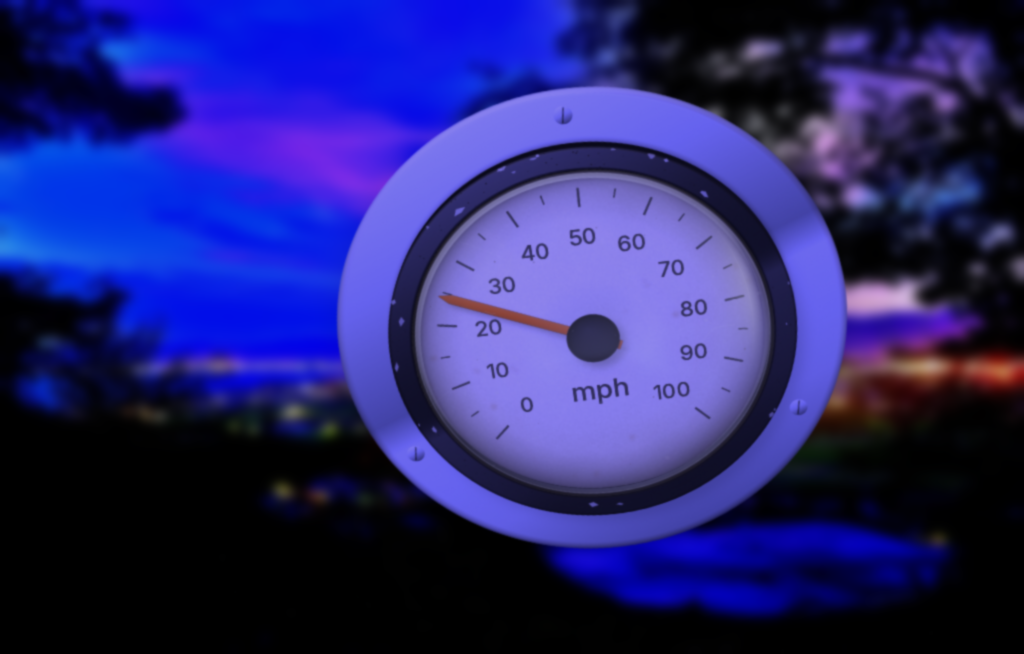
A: 25 mph
